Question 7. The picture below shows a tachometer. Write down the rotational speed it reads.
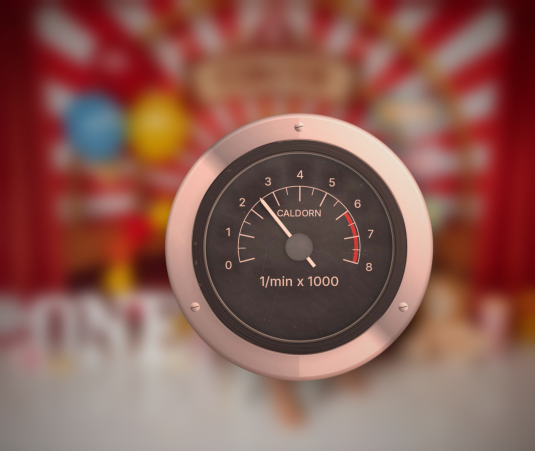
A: 2500 rpm
